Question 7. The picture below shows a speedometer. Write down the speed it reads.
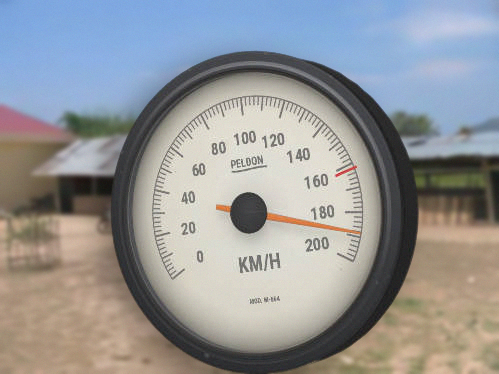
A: 188 km/h
